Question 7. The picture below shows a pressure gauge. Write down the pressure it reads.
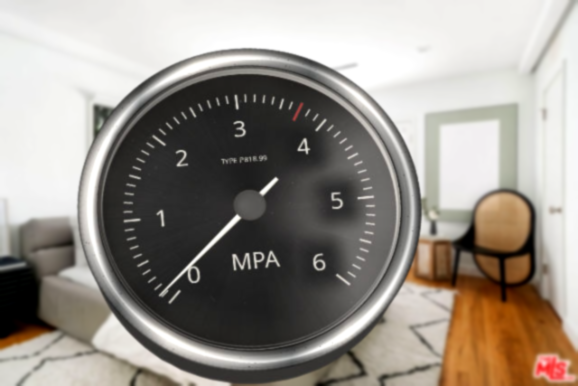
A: 0.1 MPa
